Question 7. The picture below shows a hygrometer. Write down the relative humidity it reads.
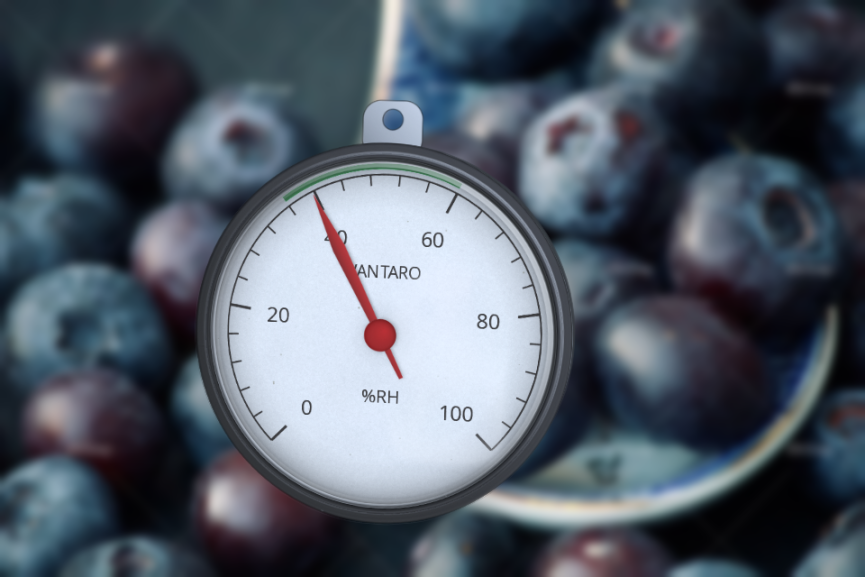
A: 40 %
